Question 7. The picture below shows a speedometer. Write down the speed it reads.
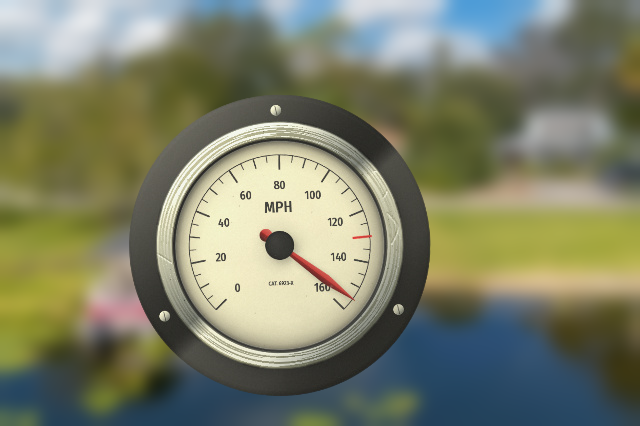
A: 155 mph
